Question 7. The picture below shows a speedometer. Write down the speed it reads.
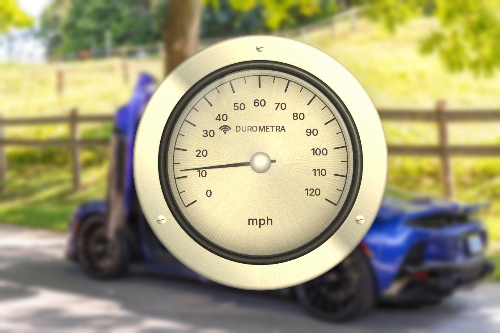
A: 12.5 mph
